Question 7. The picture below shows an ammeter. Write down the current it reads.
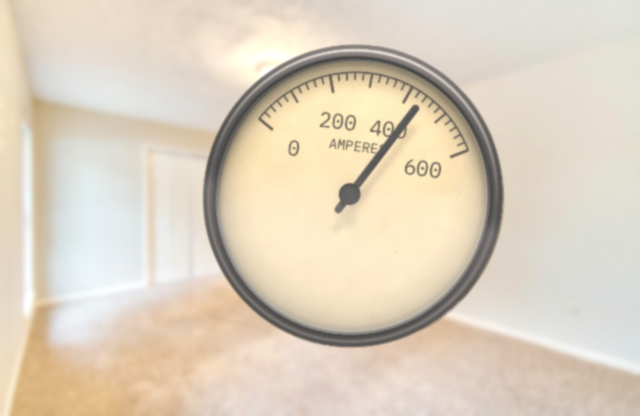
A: 440 A
